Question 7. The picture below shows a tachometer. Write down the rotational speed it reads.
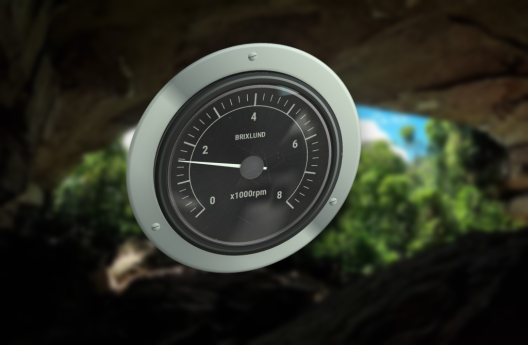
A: 1600 rpm
